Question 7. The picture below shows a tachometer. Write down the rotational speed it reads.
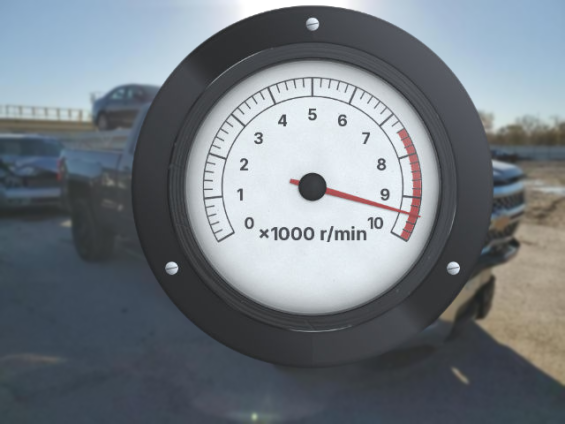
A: 9400 rpm
